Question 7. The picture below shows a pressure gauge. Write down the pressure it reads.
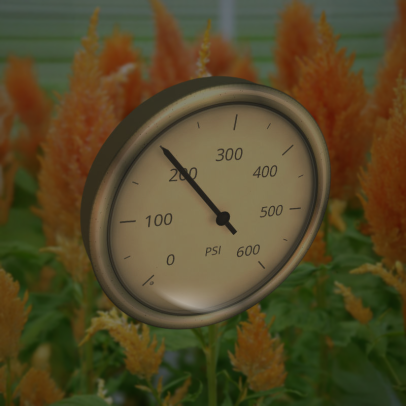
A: 200 psi
